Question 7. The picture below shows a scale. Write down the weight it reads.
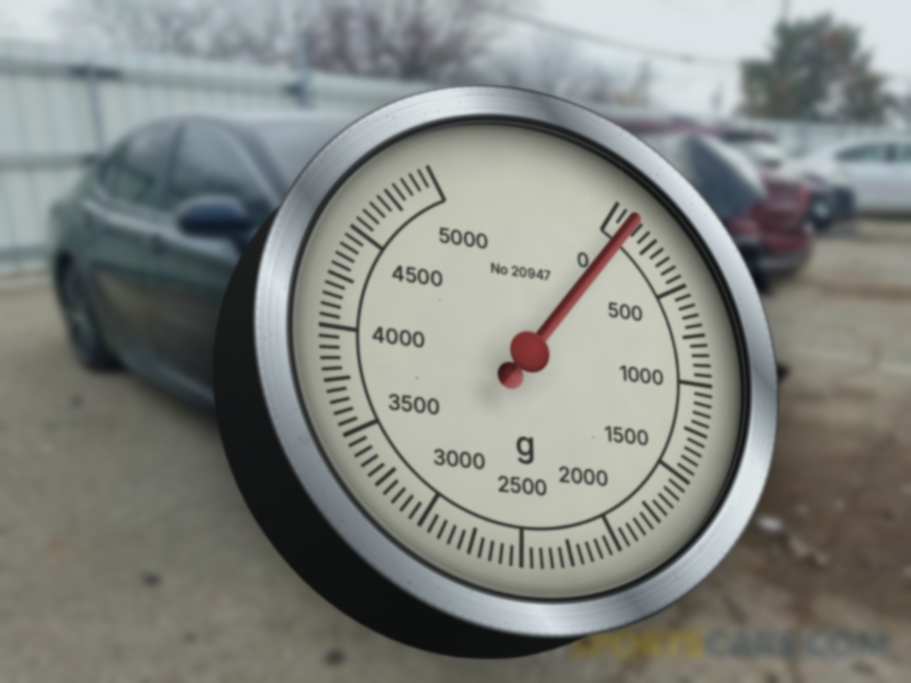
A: 100 g
